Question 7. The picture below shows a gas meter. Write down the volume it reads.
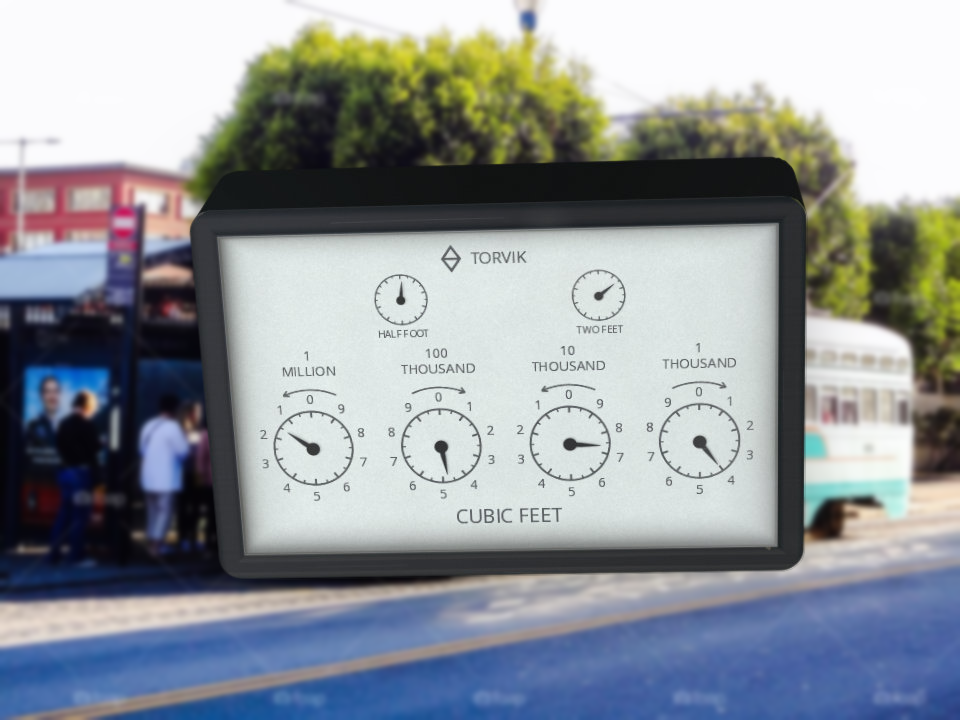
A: 147400 ft³
